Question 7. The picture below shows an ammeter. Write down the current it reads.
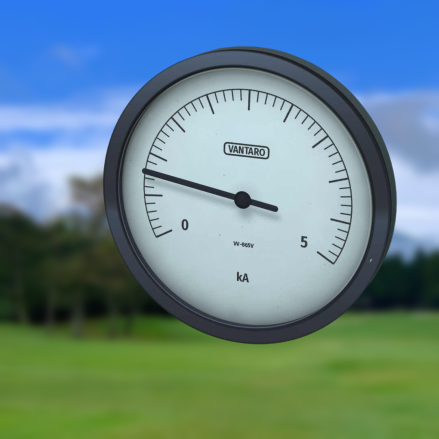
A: 0.8 kA
